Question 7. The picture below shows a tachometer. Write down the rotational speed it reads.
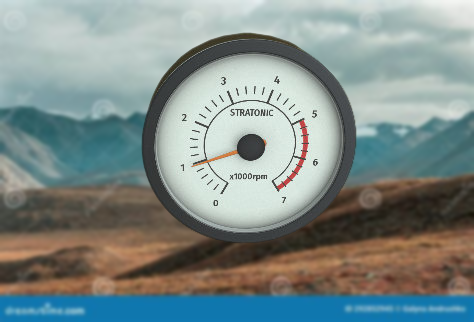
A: 1000 rpm
